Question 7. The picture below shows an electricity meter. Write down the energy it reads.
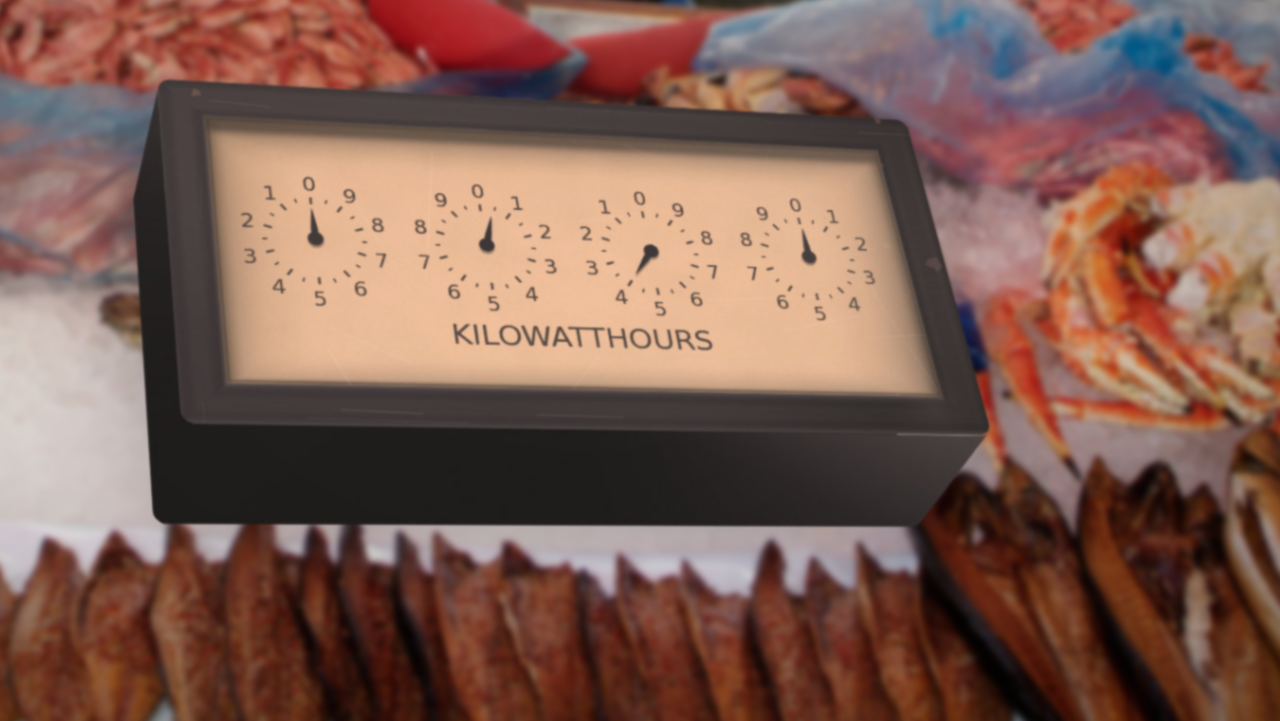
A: 40 kWh
